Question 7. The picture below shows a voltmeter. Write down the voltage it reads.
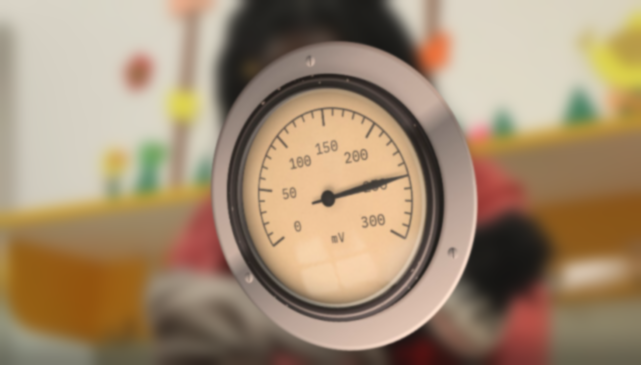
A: 250 mV
